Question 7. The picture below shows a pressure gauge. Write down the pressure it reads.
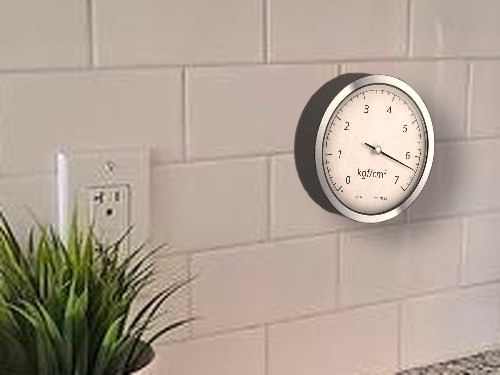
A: 6.4 kg/cm²
